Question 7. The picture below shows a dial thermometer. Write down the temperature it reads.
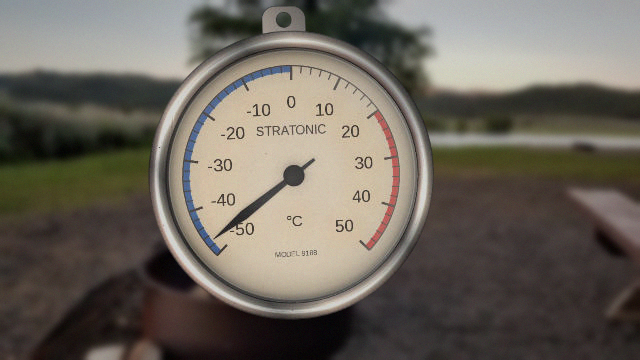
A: -47 °C
